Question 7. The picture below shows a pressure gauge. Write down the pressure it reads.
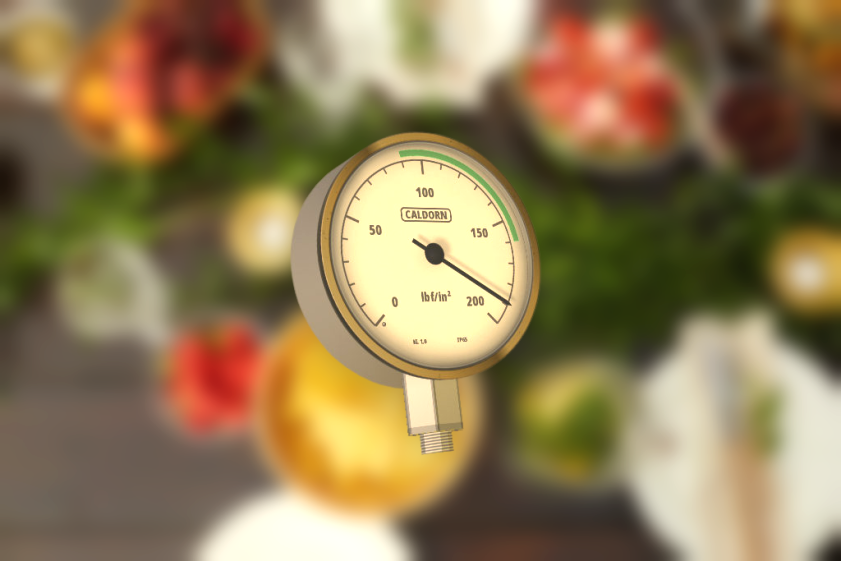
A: 190 psi
